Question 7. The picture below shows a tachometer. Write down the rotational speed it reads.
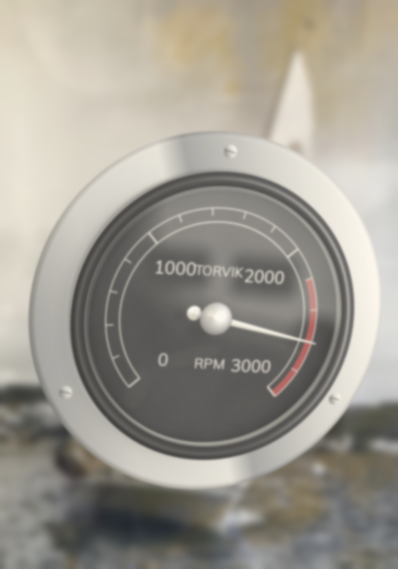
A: 2600 rpm
